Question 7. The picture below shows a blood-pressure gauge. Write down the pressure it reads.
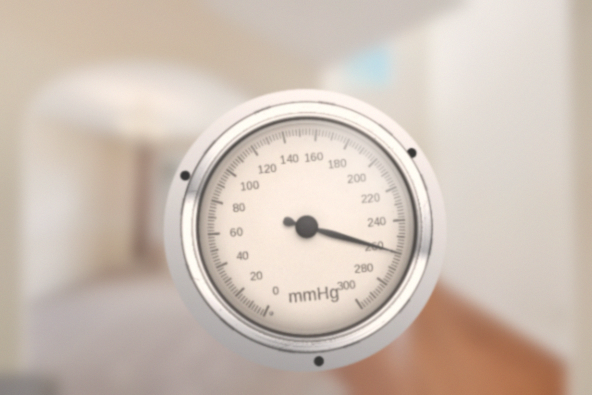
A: 260 mmHg
